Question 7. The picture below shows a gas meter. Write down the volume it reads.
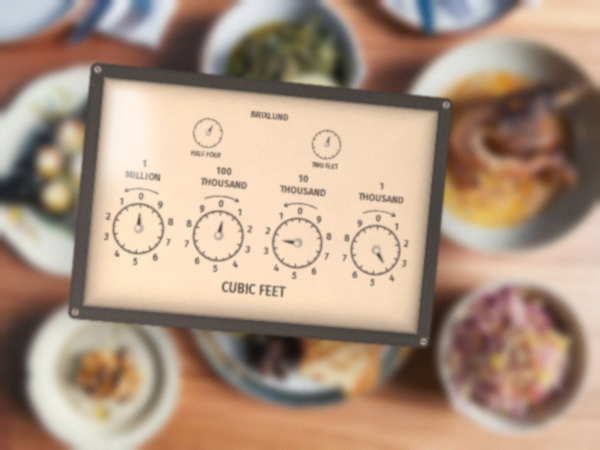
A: 2400 ft³
